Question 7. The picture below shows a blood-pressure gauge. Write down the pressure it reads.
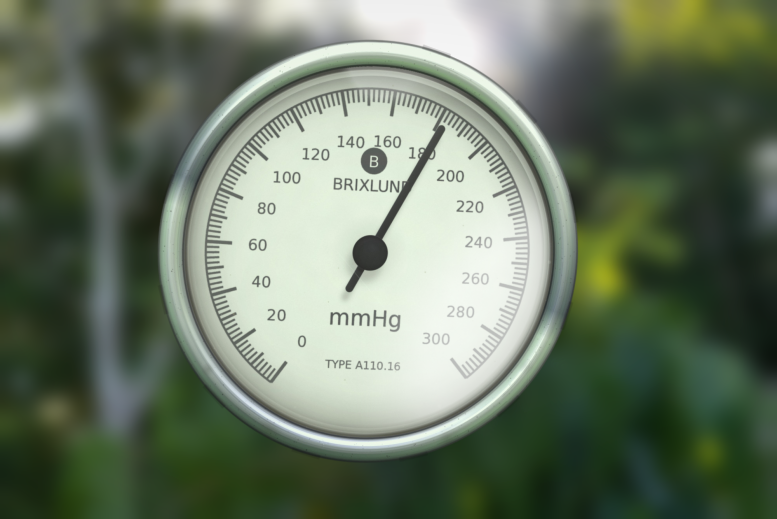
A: 182 mmHg
